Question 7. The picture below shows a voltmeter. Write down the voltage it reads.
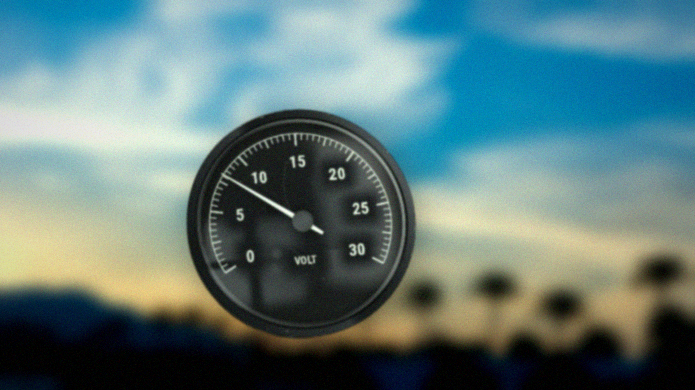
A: 8 V
